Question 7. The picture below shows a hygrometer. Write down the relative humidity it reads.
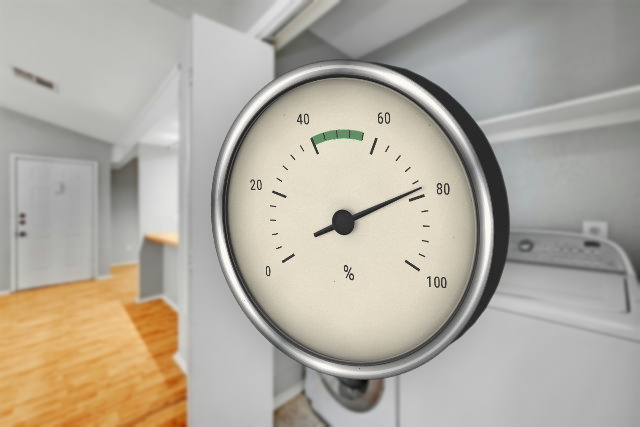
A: 78 %
